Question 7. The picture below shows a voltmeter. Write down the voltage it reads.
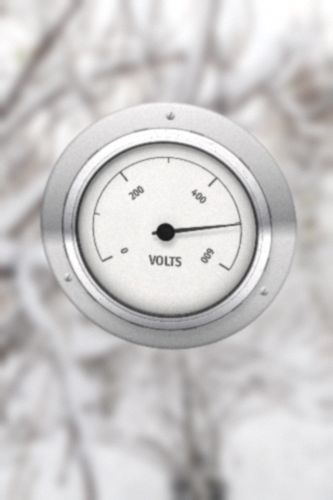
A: 500 V
